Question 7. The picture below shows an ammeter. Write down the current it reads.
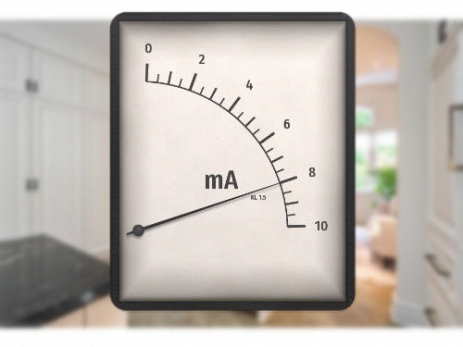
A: 8 mA
